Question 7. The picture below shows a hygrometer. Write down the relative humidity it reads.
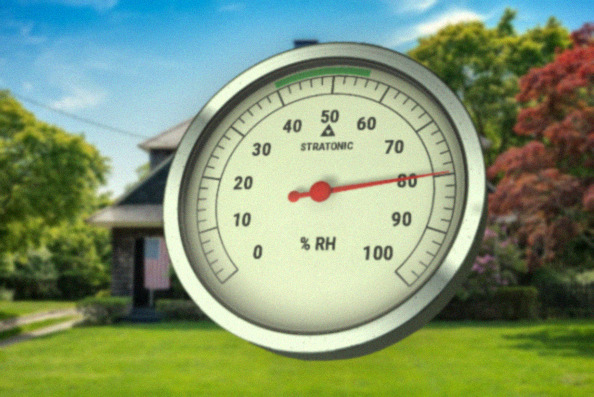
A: 80 %
